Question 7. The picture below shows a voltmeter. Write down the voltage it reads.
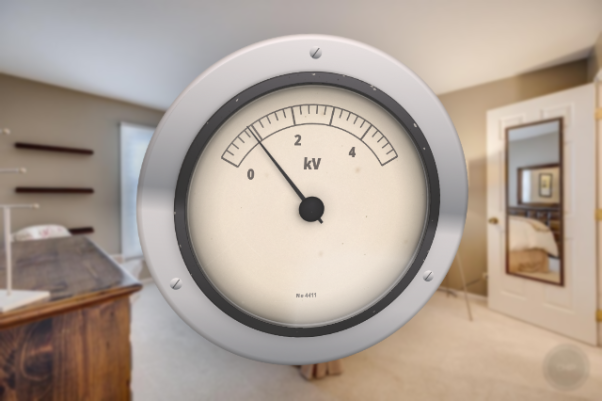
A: 0.9 kV
